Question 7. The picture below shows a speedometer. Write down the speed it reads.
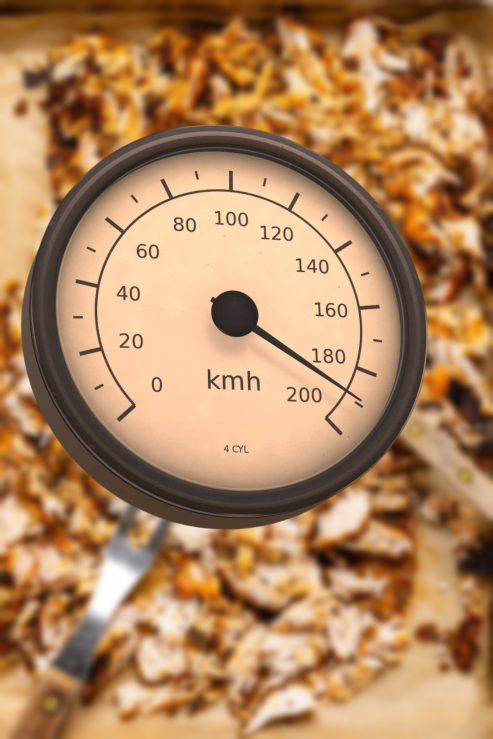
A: 190 km/h
